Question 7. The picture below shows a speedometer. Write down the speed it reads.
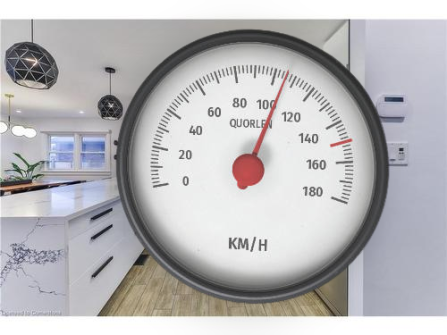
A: 106 km/h
